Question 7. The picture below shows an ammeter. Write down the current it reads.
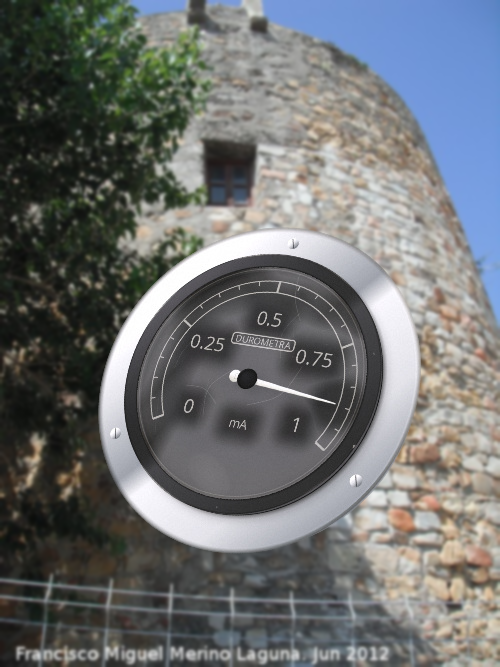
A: 0.9 mA
